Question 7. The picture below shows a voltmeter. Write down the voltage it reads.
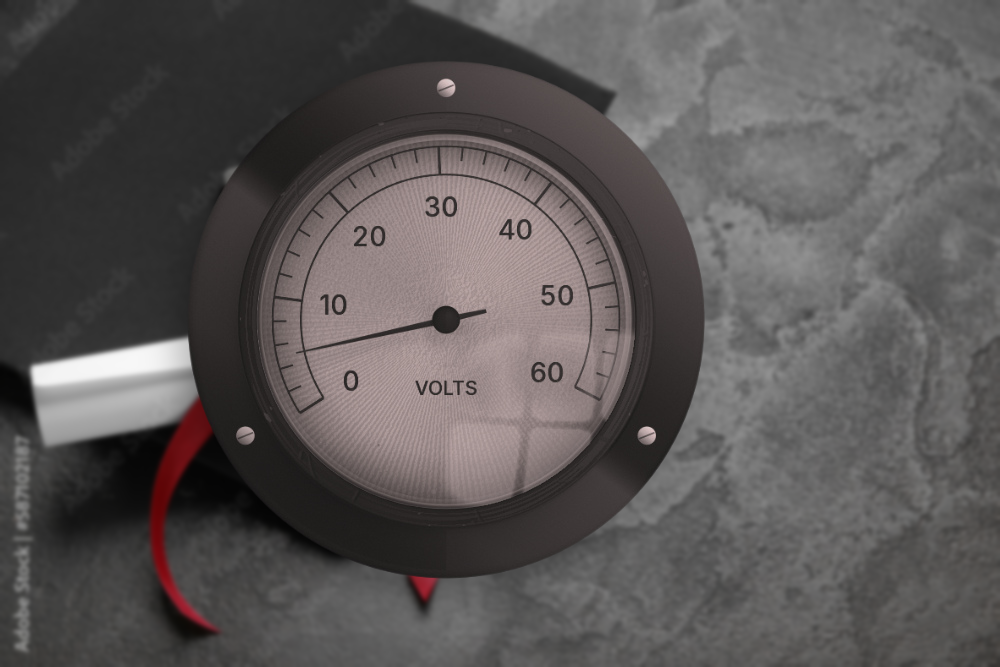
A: 5 V
